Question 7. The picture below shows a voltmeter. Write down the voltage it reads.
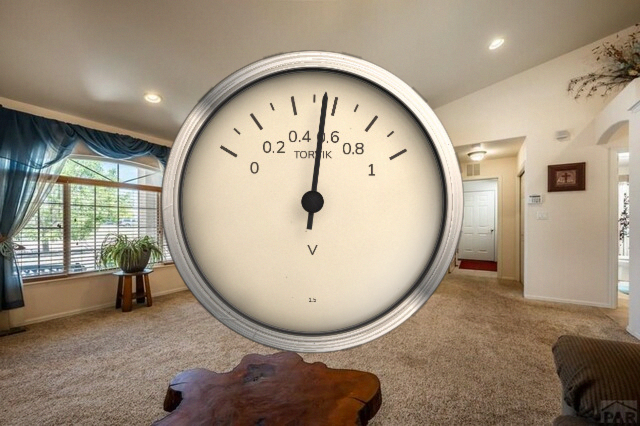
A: 0.55 V
